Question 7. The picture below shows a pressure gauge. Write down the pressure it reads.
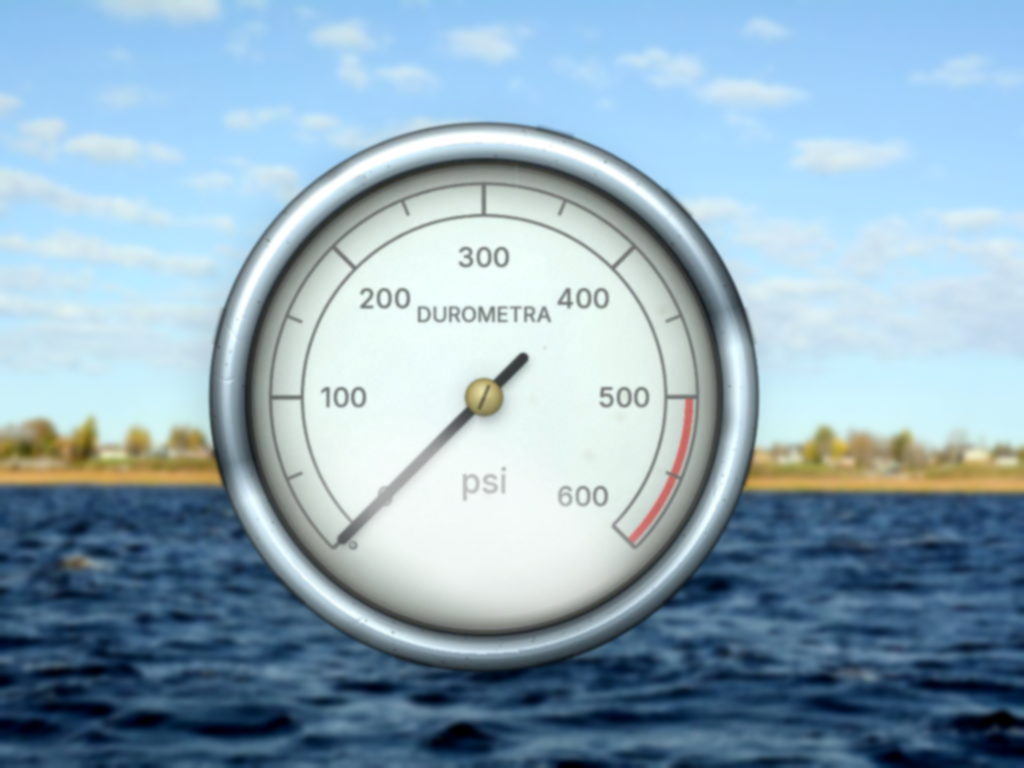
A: 0 psi
